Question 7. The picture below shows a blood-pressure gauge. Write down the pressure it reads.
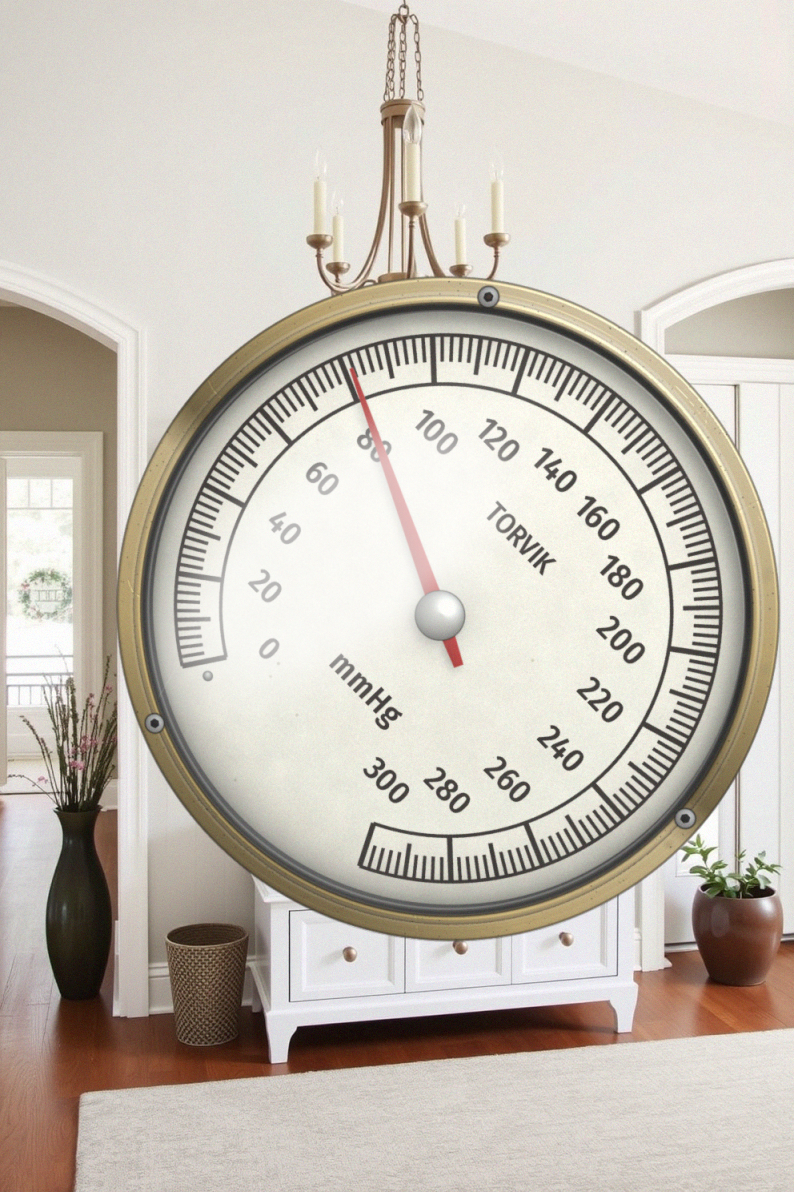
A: 82 mmHg
